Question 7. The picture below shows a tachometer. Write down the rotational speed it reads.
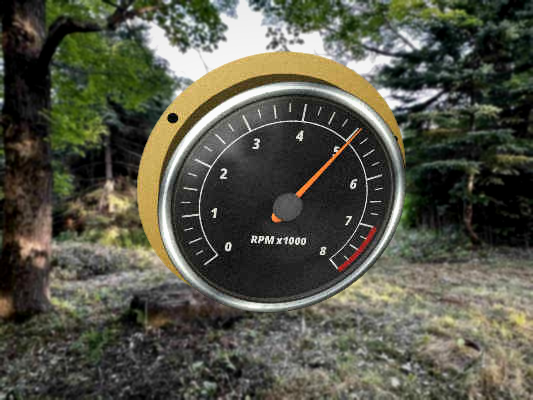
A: 5000 rpm
